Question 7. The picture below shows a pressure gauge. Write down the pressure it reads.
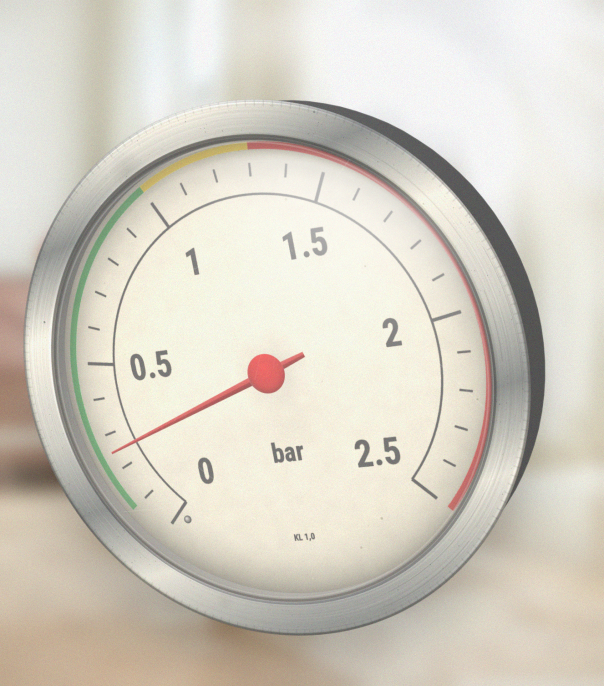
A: 0.25 bar
